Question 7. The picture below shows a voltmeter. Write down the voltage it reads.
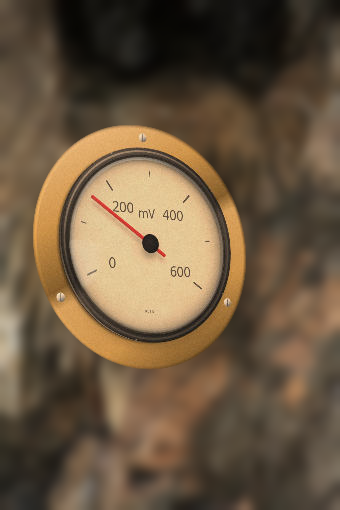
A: 150 mV
